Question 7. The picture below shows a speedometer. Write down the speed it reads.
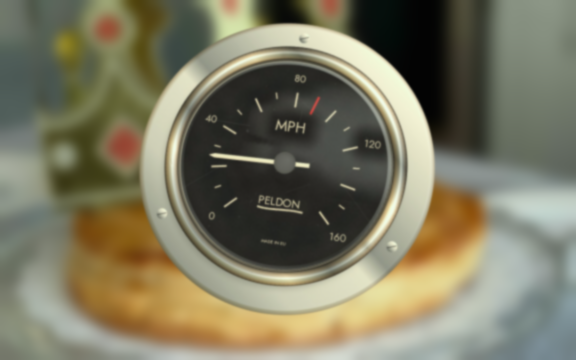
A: 25 mph
